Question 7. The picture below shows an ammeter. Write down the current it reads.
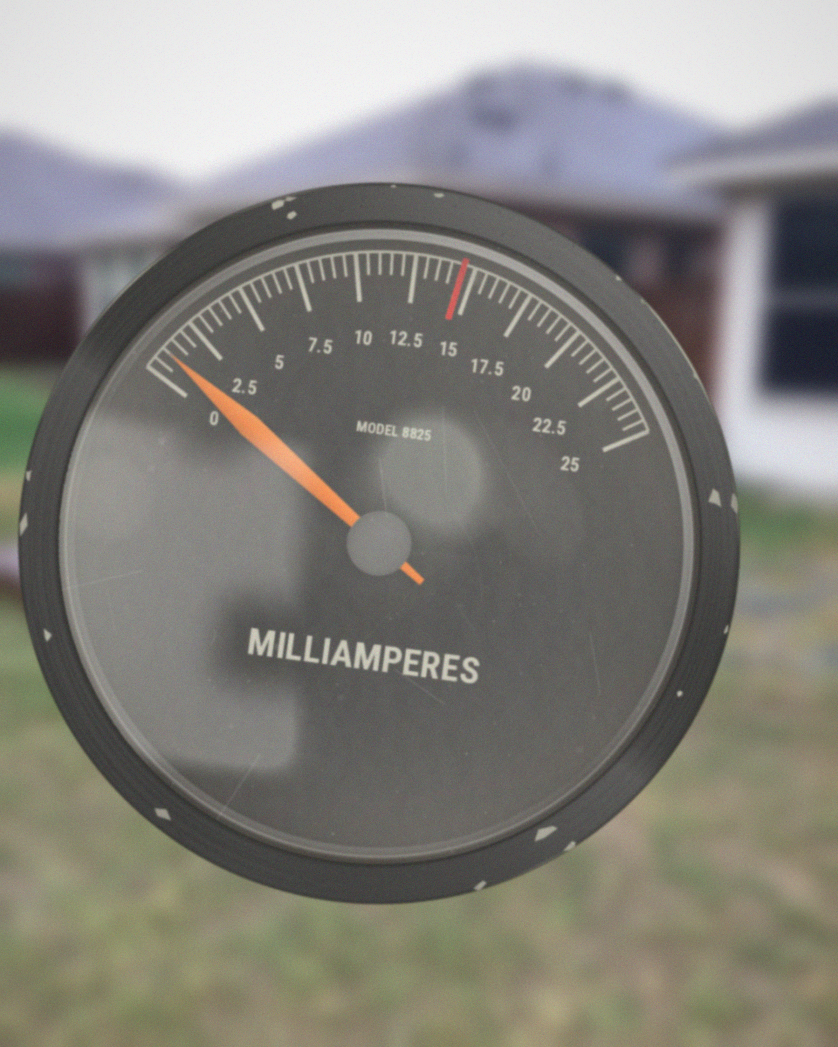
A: 1 mA
